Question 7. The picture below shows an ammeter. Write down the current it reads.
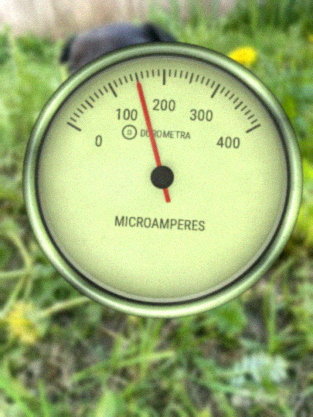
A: 150 µA
